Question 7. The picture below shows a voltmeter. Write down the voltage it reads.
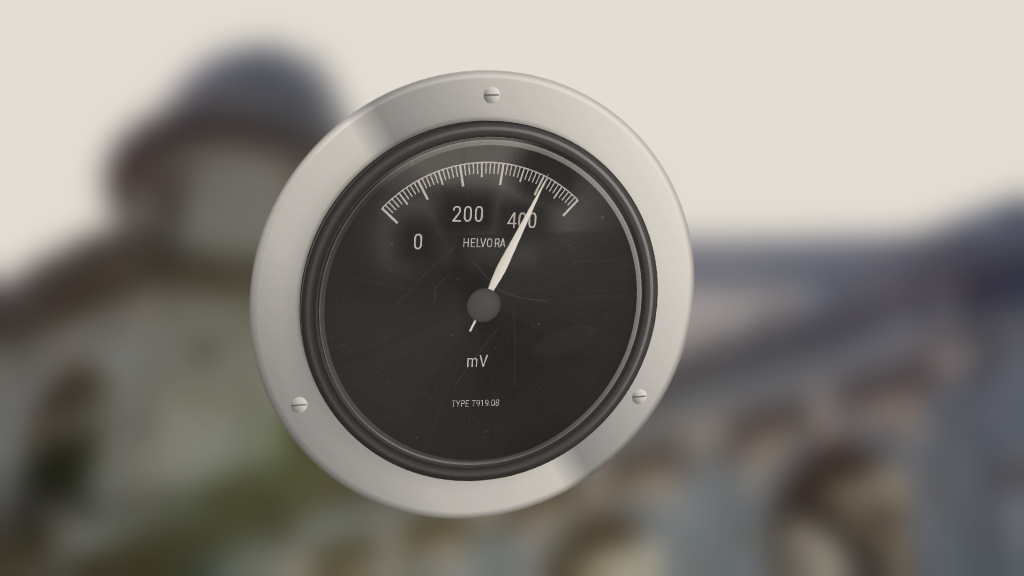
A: 400 mV
